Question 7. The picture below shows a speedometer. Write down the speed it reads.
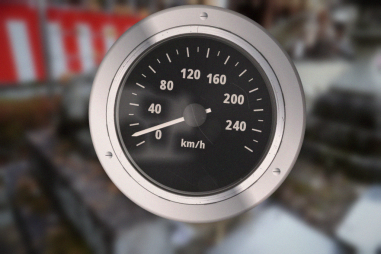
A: 10 km/h
